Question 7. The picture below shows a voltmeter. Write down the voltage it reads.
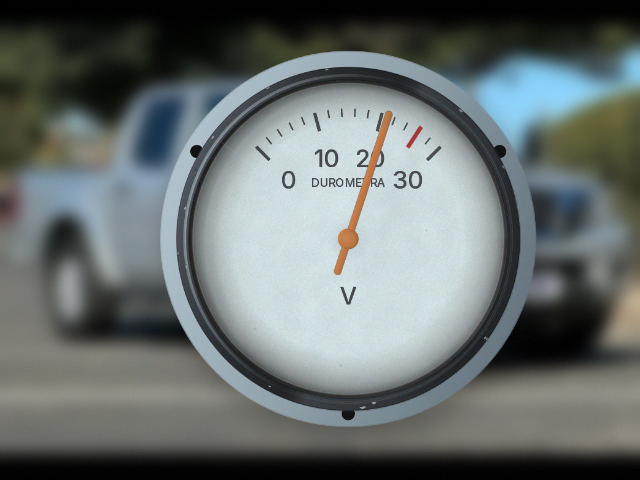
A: 21 V
